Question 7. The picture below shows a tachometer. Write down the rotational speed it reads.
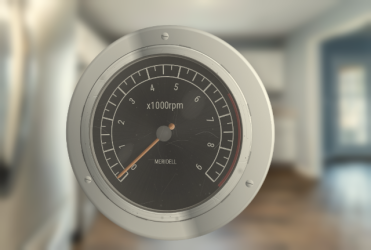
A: 125 rpm
